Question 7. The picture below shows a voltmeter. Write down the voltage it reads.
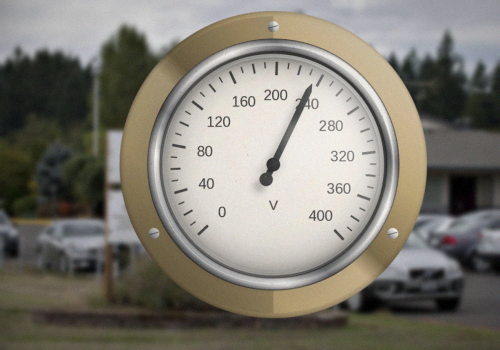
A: 235 V
